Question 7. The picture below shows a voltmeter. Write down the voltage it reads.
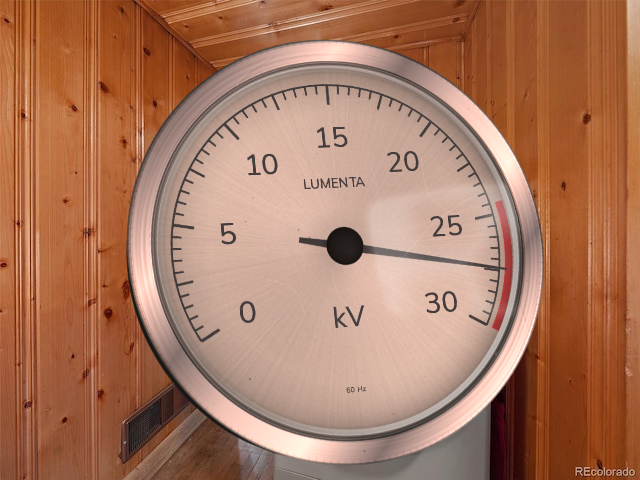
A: 27.5 kV
